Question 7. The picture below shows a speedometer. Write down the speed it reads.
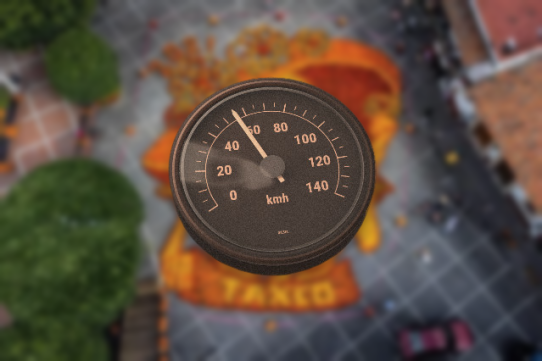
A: 55 km/h
